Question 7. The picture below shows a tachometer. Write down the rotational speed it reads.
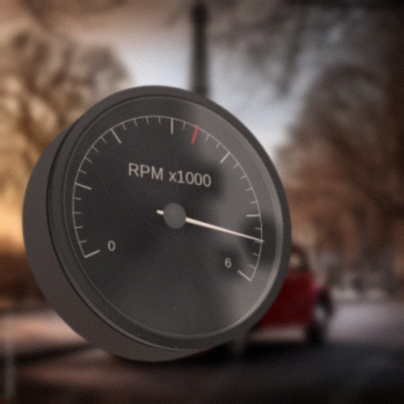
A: 5400 rpm
